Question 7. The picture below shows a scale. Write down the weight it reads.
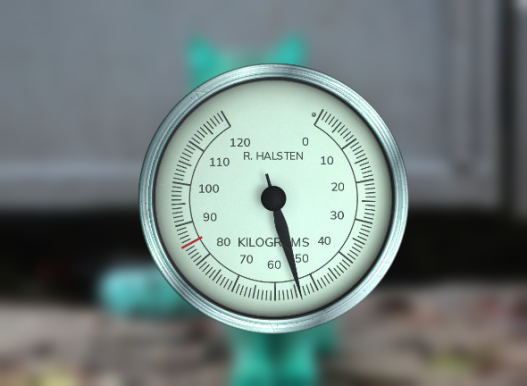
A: 54 kg
